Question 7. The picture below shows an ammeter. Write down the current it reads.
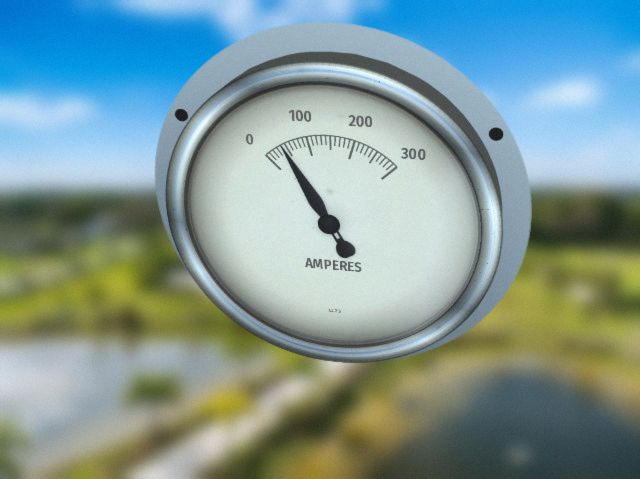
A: 50 A
